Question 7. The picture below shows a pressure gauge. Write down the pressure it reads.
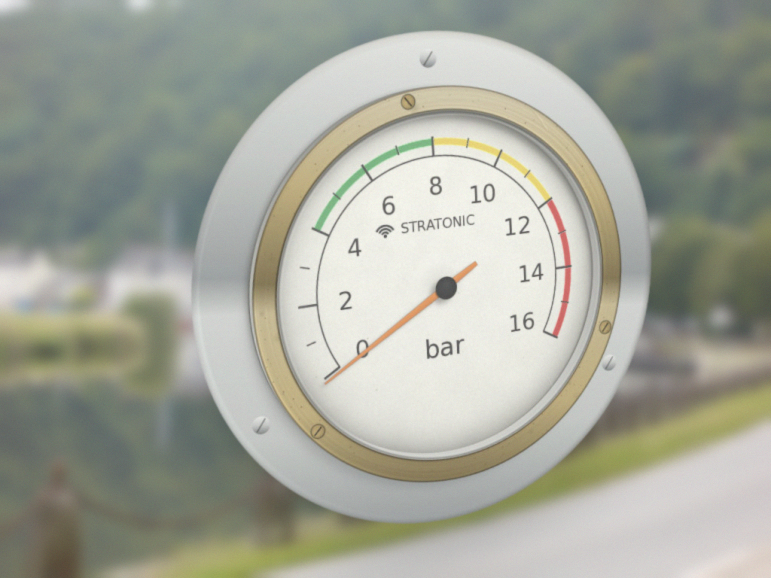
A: 0 bar
